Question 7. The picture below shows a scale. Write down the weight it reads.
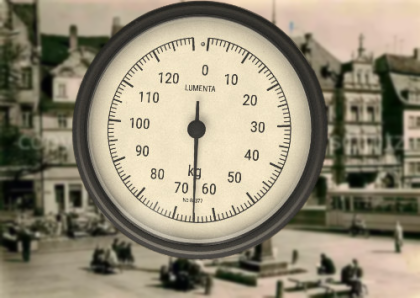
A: 65 kg
